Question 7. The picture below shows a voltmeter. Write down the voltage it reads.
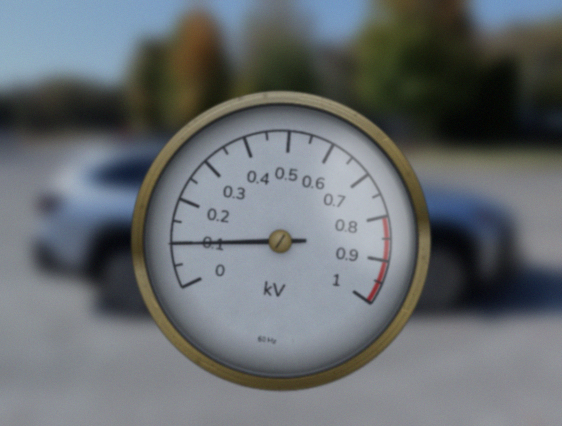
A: 0.1 kV
